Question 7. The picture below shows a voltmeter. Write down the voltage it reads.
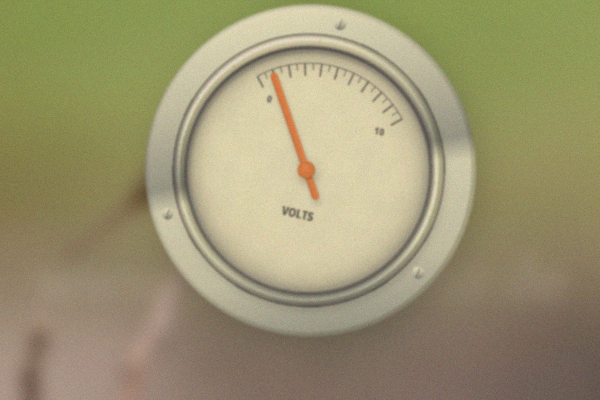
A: 1 V
